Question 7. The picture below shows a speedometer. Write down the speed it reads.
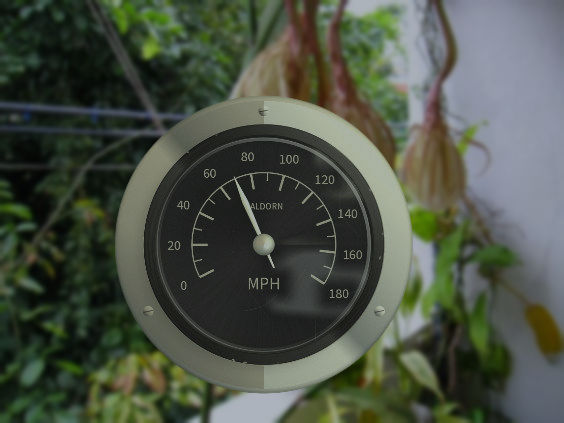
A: 70 mph
